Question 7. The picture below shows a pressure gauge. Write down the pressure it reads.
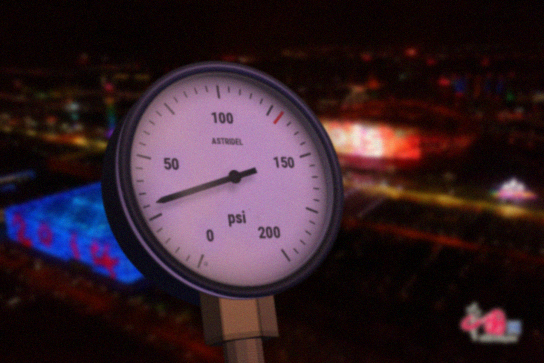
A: 30 psi
